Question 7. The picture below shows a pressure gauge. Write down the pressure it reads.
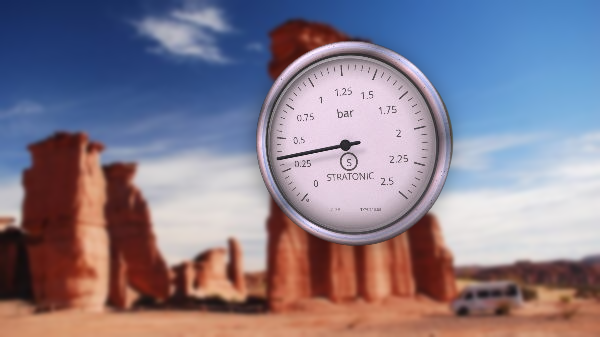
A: 0.35 bar
